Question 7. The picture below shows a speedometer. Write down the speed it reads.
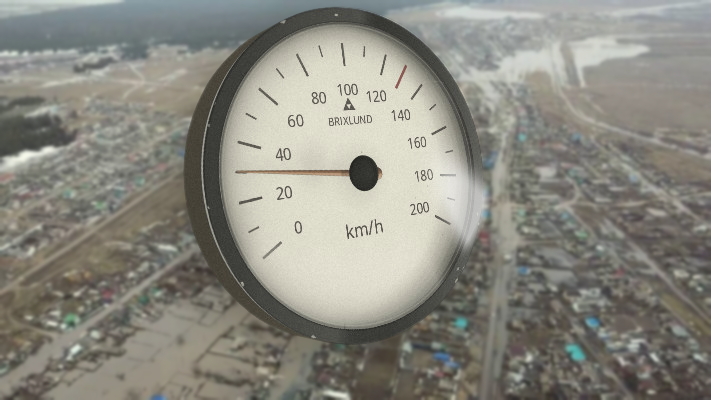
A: 30 km/h
